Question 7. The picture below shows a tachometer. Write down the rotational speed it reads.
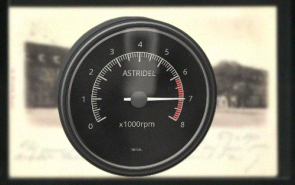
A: 7000 rpm
